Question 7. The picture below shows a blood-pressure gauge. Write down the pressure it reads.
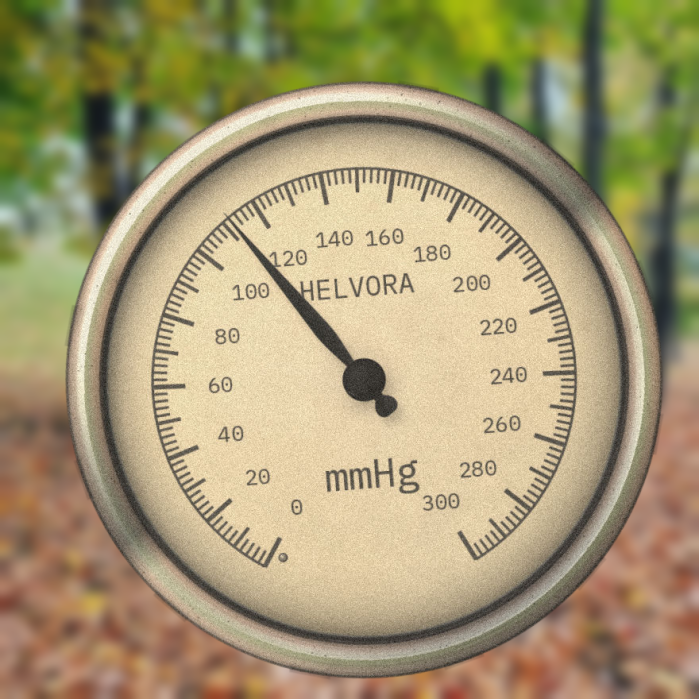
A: 112 mmHg
